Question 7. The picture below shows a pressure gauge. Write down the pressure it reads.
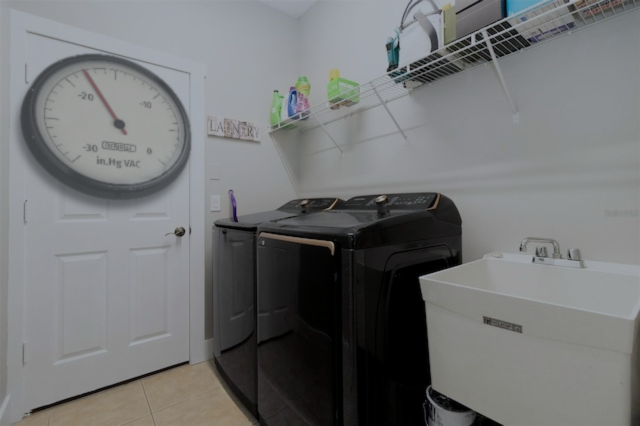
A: -18 inHg
